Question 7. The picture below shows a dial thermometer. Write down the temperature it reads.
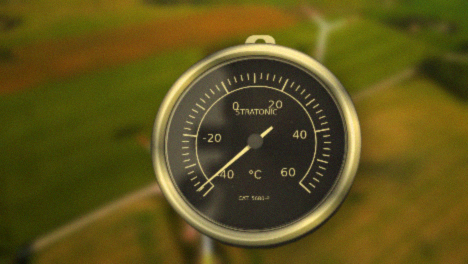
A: -38 °C
